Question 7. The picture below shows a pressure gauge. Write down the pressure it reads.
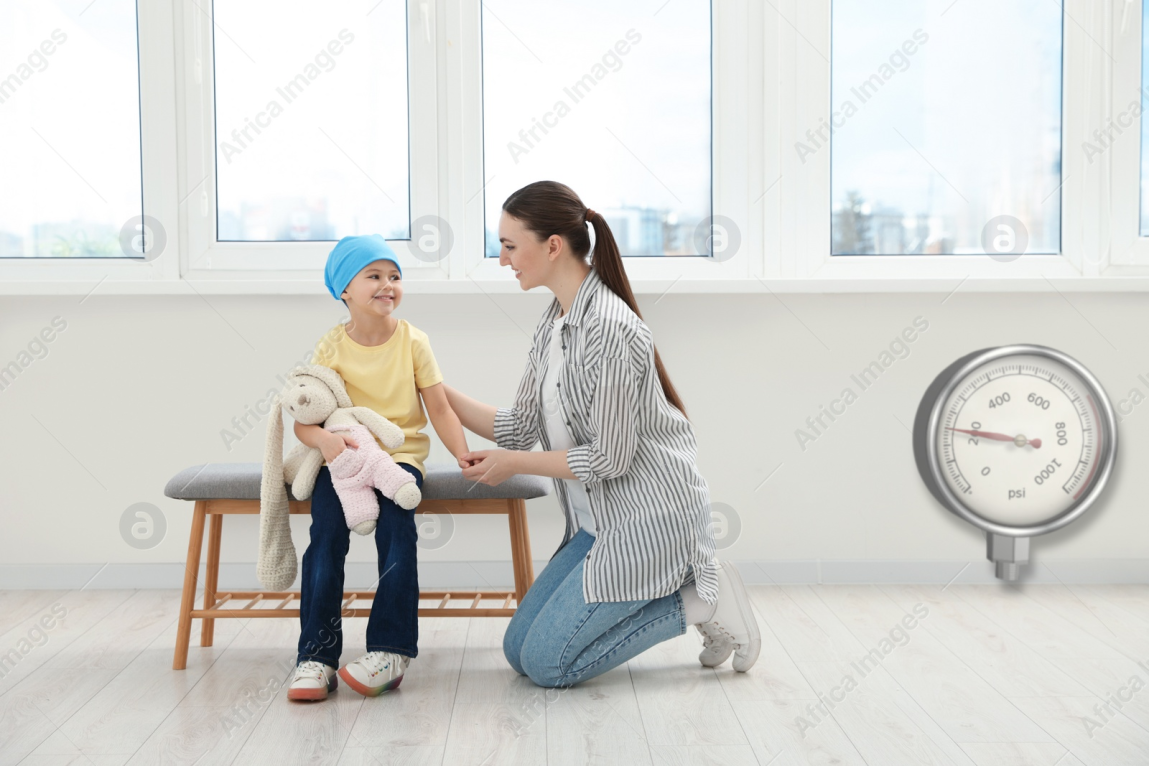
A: 200 psi
